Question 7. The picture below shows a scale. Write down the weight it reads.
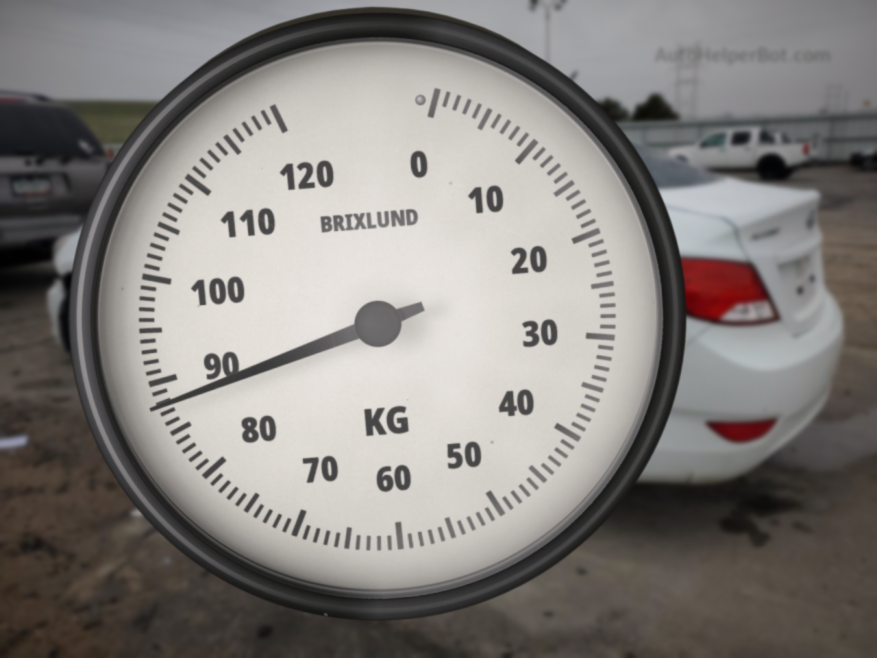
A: 88 kg
